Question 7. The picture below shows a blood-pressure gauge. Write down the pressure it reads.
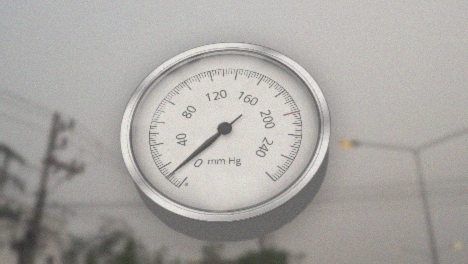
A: 10 mmHg
